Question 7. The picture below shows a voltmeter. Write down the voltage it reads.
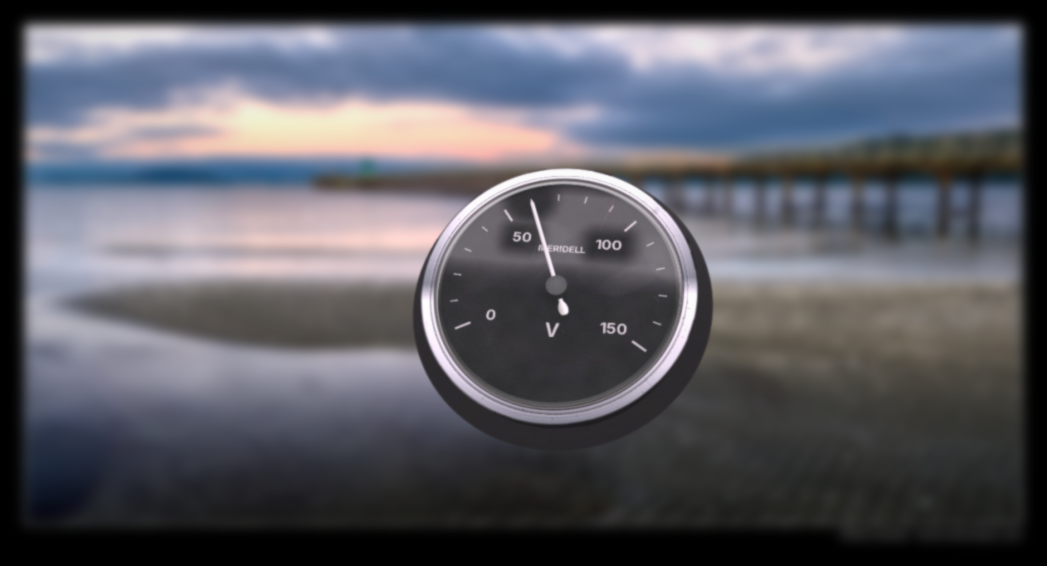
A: 60 V
